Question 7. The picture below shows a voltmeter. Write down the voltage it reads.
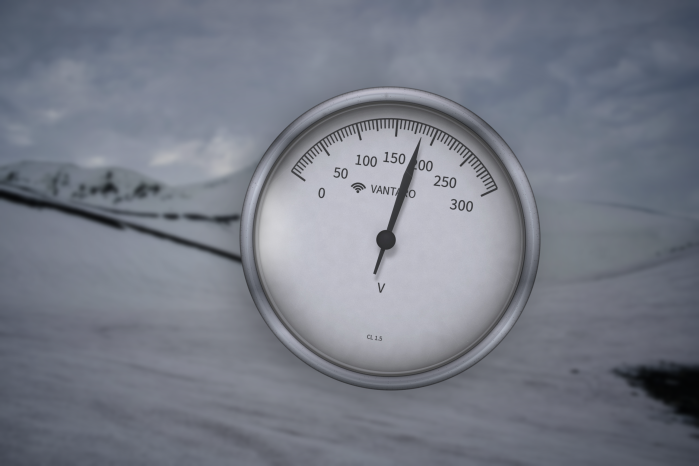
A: 185 V
